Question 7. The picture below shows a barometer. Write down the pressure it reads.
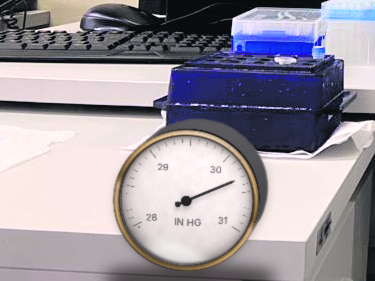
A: 30.3 inHg
